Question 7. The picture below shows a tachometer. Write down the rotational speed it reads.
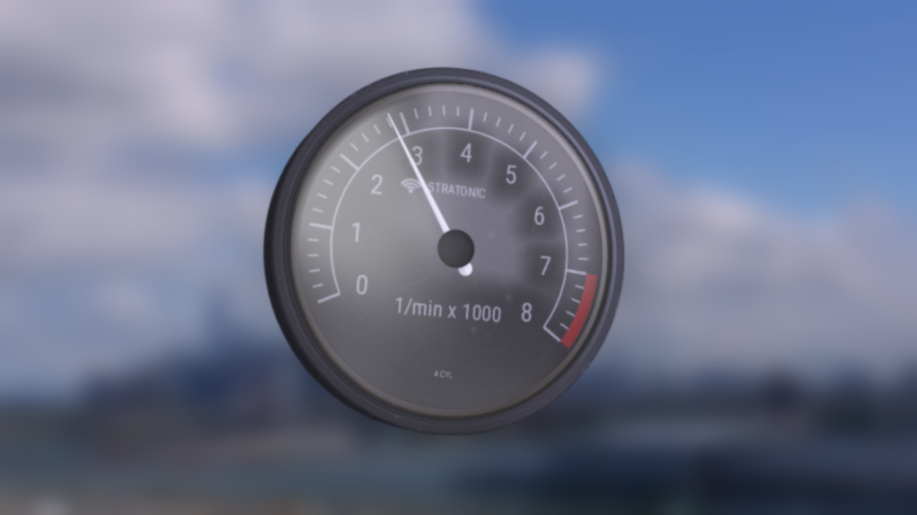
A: 2800 rpm
